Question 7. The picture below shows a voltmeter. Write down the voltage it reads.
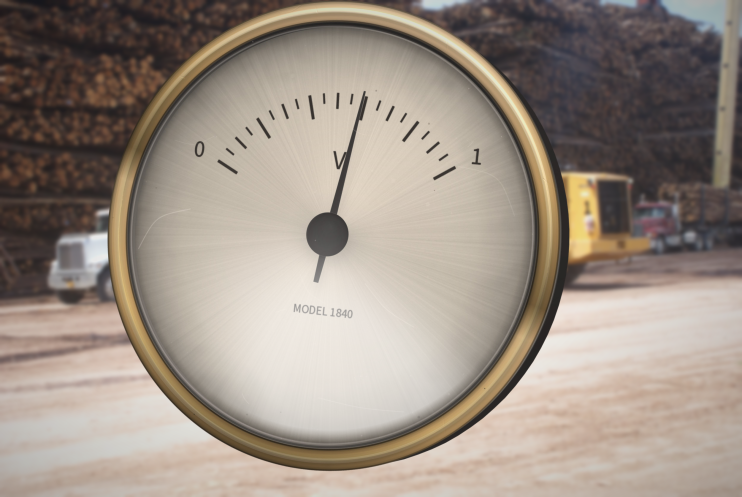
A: 0.6 V
